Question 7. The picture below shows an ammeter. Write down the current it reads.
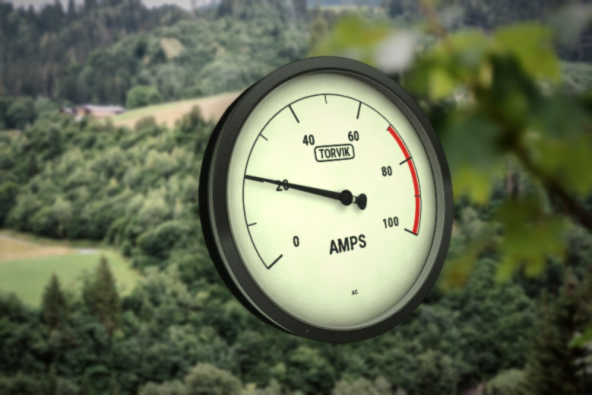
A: 20 A
